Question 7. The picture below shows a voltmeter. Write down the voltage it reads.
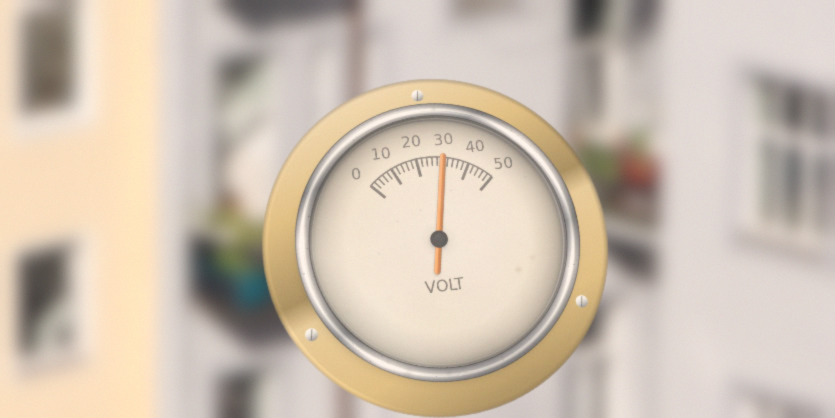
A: 30 V
